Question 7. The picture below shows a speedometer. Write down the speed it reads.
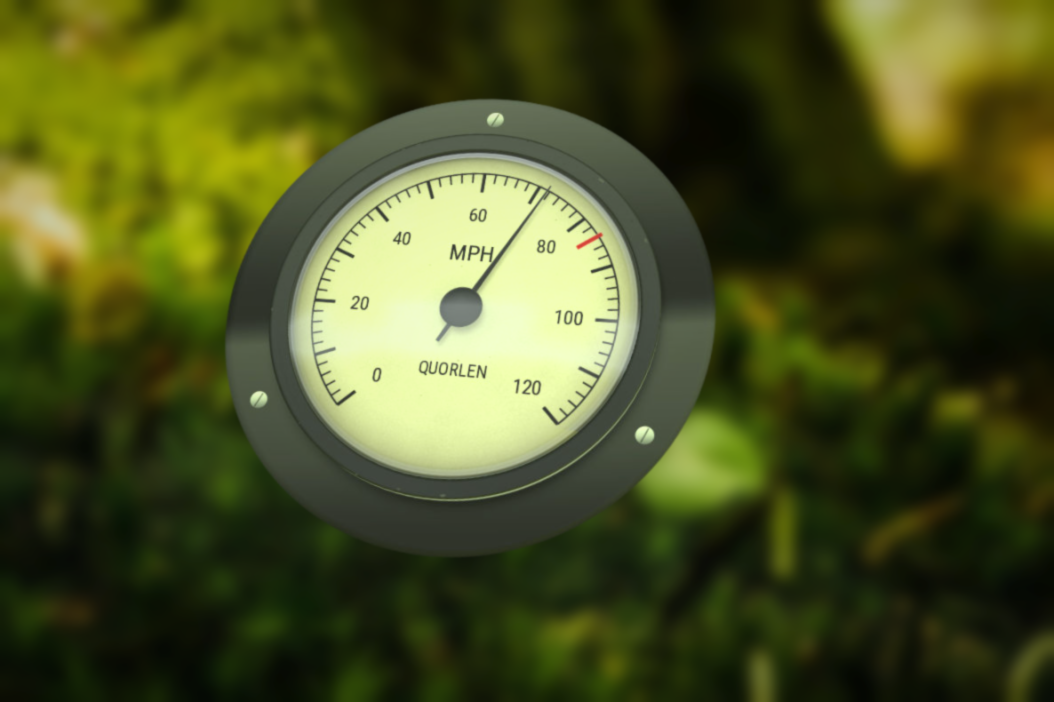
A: 72 mph
